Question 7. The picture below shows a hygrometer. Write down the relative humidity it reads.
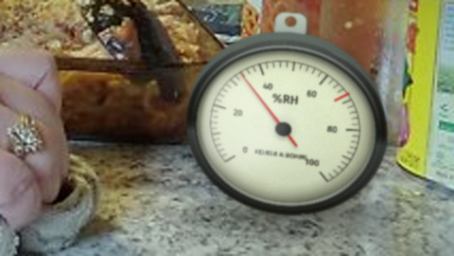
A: 34 %
